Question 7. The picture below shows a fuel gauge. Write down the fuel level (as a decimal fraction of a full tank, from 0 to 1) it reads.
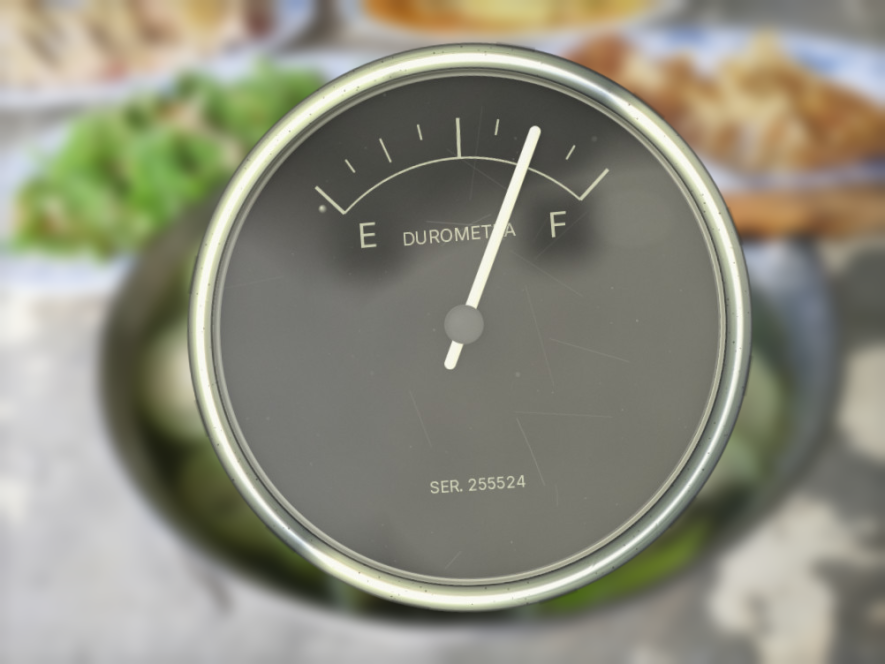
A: 0.75
